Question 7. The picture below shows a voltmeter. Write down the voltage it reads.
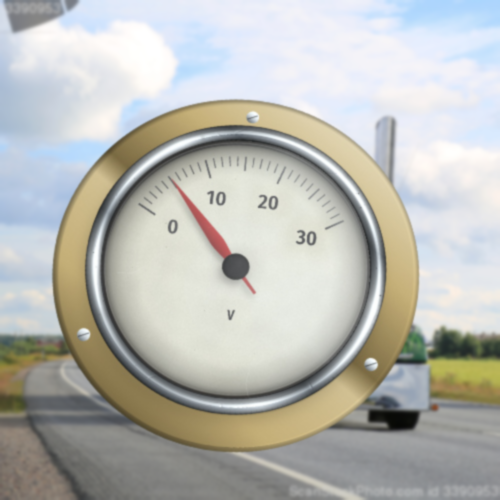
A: 5 V
